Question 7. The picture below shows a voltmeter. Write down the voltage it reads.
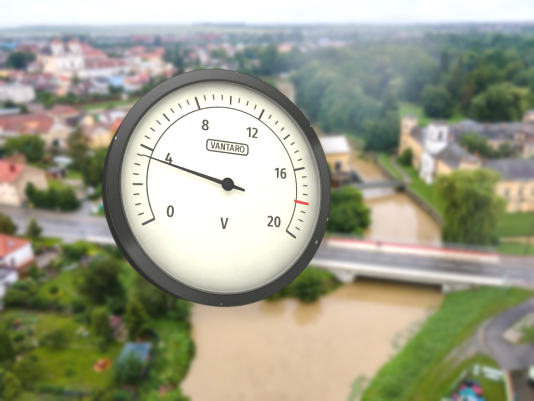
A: 3.5 V
